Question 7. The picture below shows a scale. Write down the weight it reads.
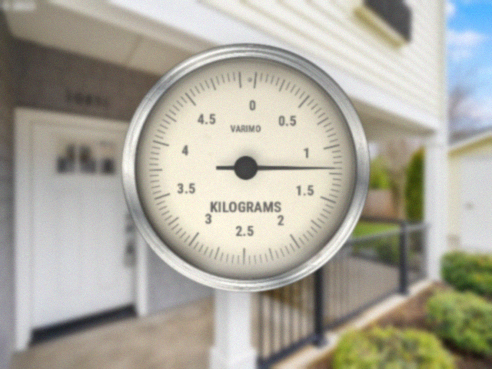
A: 1.2 kg
